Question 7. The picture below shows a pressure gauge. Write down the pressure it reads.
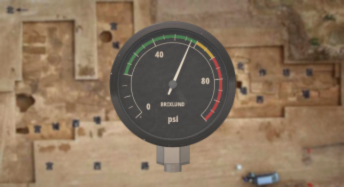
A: 57.5 psi
